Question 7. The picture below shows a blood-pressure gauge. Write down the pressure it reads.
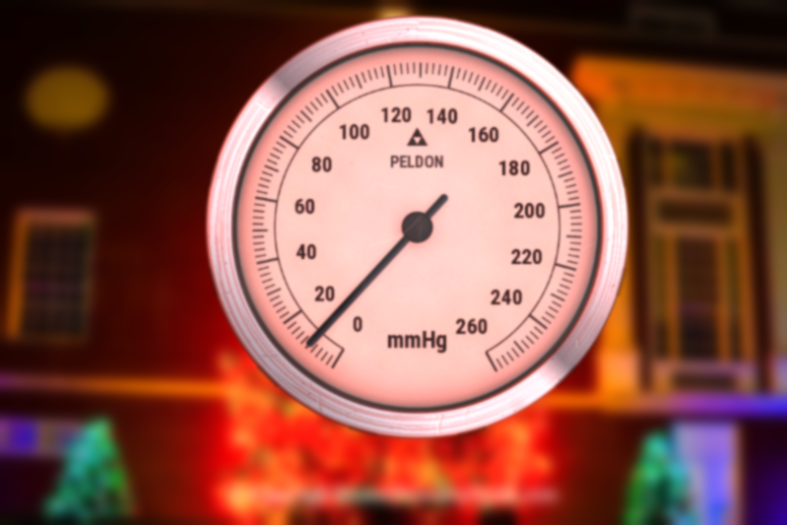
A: 10 mmHg
